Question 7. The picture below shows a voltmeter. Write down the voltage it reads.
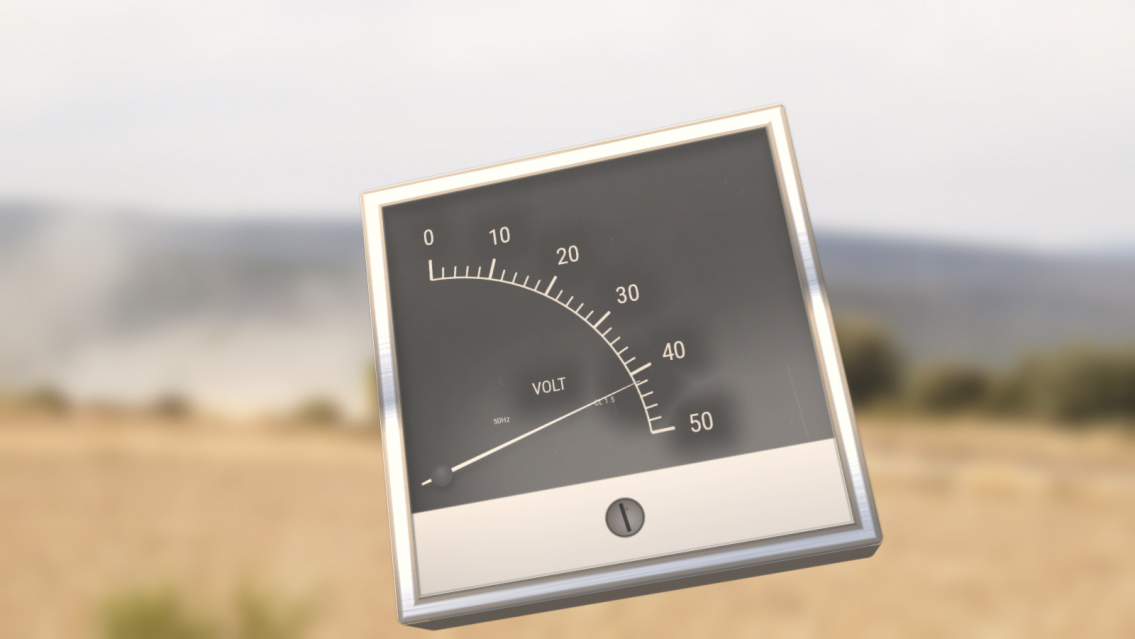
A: 42 V
